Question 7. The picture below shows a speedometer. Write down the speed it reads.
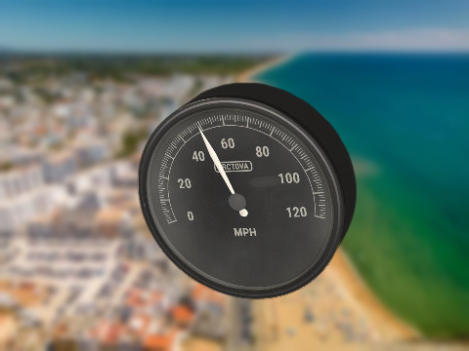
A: 50 mph
